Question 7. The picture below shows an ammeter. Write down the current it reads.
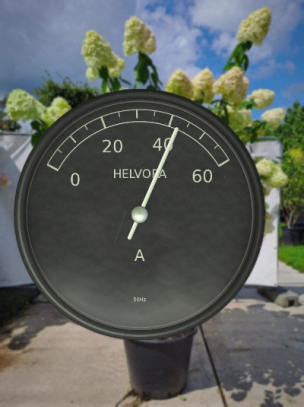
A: 42.5 A
